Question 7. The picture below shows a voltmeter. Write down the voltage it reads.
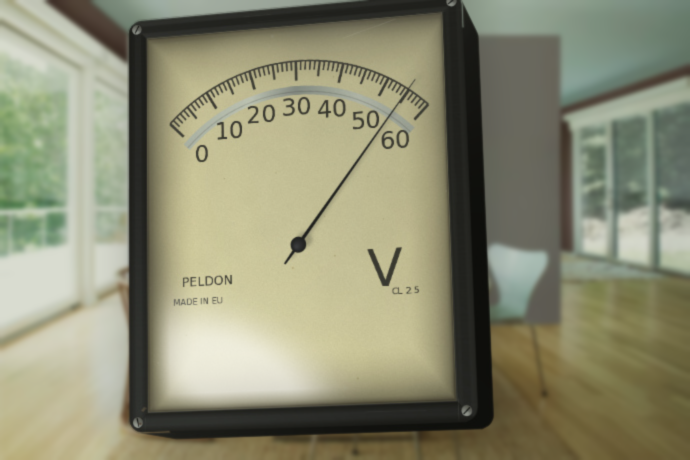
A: 55 V
